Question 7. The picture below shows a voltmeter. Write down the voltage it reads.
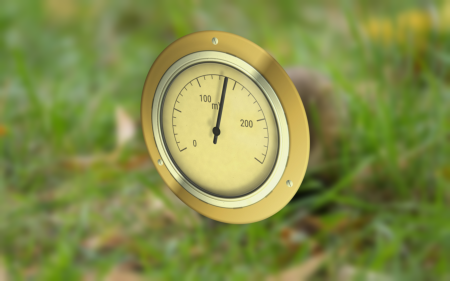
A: 140 mV
